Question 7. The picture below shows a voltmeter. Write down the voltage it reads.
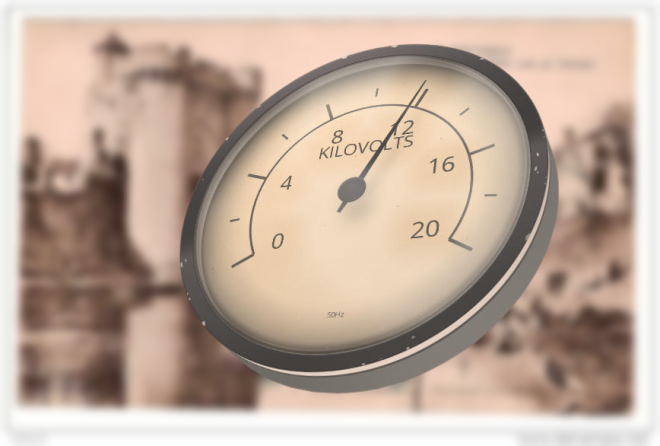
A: 12 kV
